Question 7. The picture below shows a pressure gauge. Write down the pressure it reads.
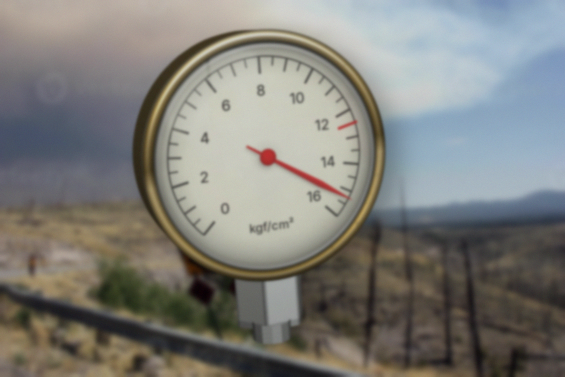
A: 15.25 kg/cm²
